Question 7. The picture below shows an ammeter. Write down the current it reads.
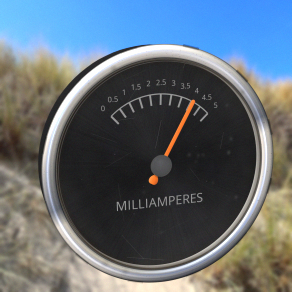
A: 4 mA
